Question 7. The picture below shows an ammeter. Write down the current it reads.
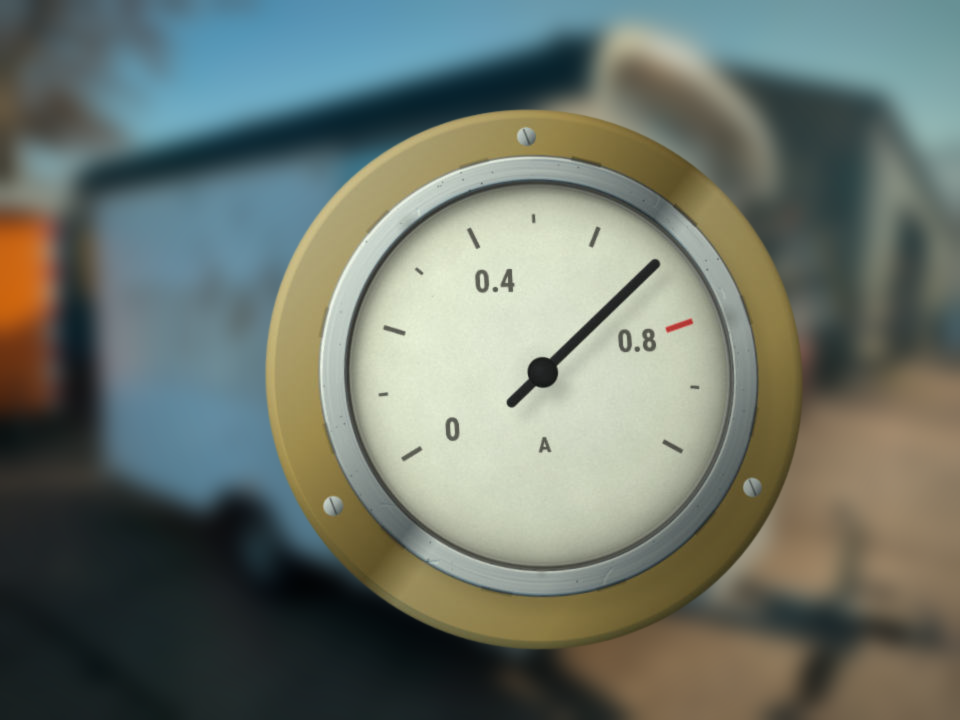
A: 0.7 A
